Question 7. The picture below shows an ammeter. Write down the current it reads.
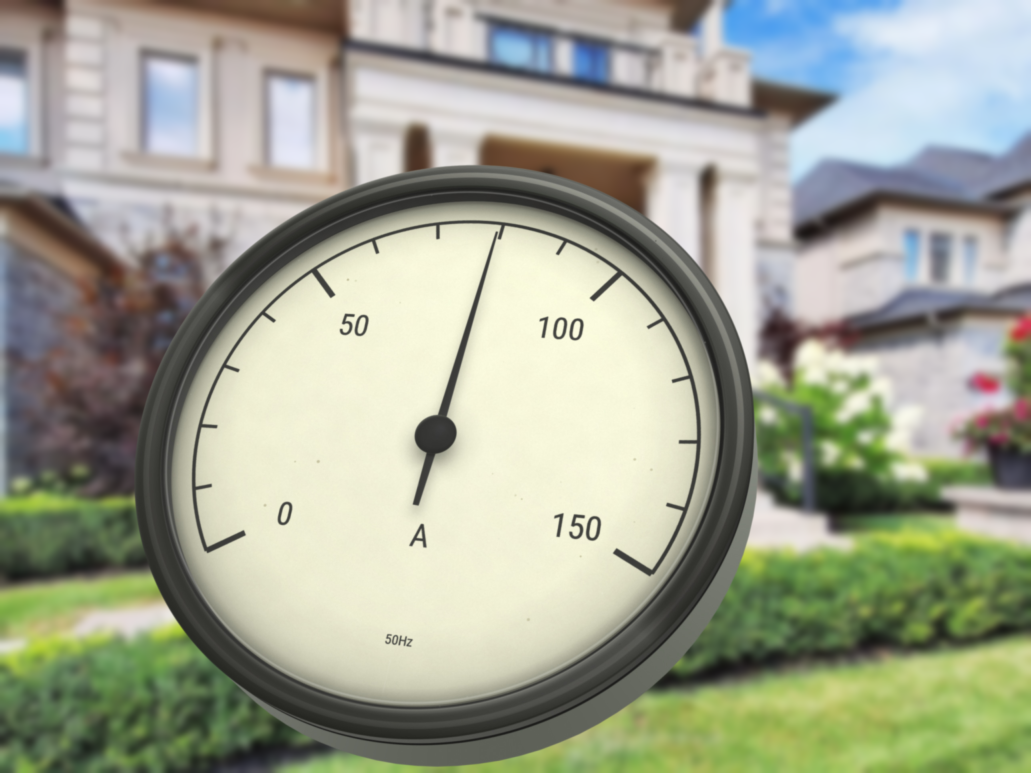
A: 80 A
